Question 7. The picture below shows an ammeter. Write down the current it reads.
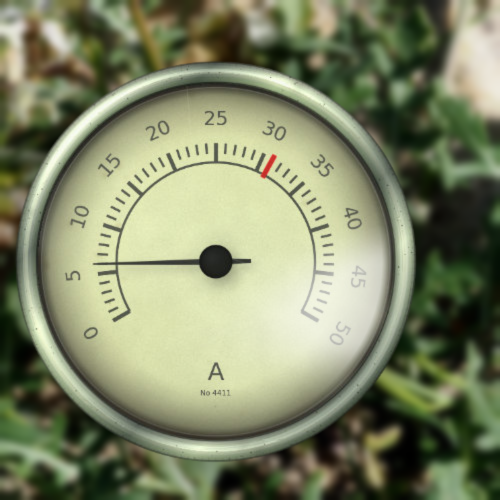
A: 6 A
